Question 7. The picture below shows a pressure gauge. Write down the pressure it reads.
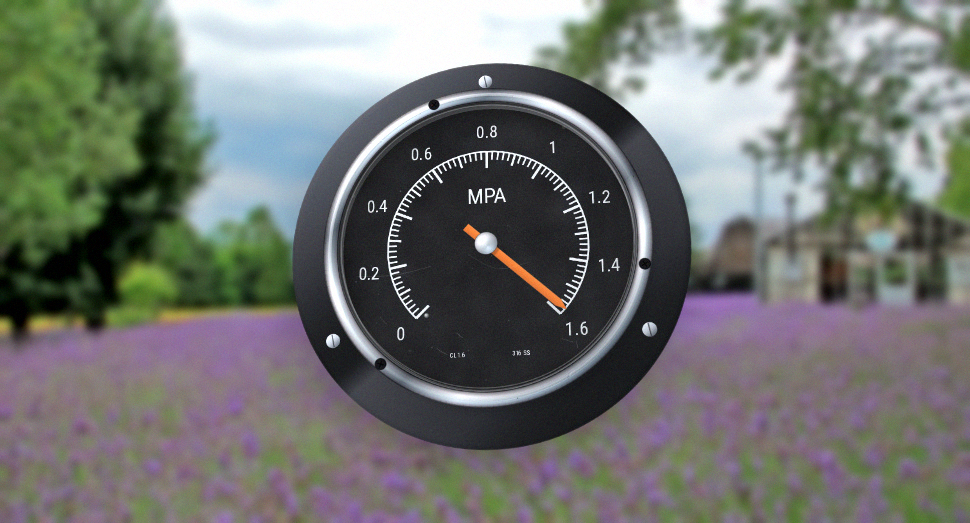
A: 1.58 MPa
